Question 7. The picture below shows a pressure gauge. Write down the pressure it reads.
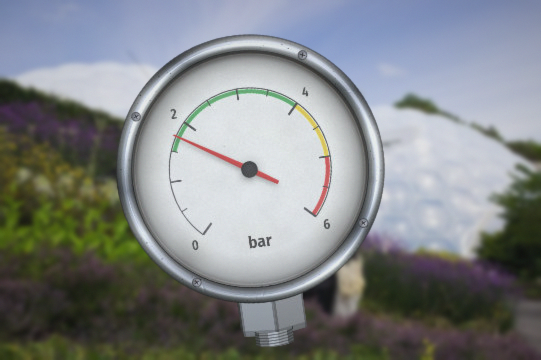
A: 1.75 bar
